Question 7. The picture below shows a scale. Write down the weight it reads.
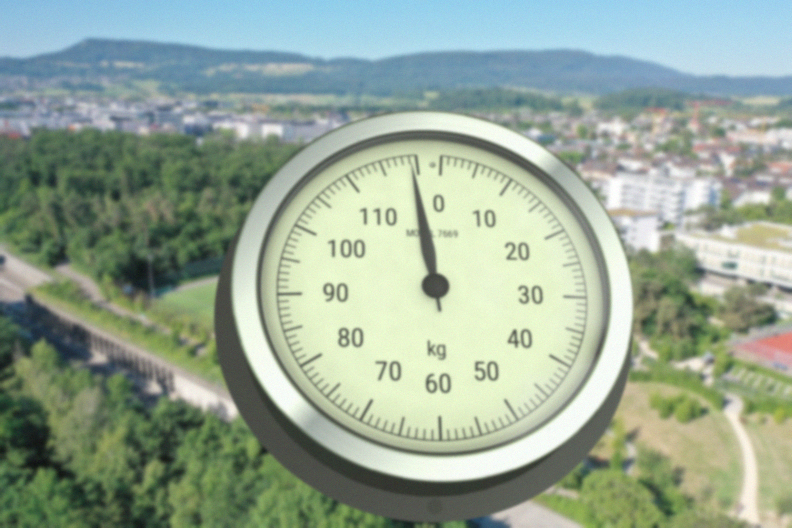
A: 119 kg
